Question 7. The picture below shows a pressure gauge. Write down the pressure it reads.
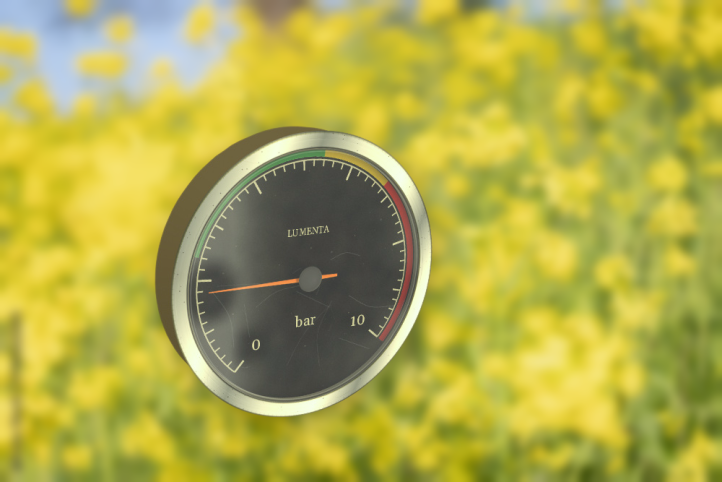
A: 1.8 bar
